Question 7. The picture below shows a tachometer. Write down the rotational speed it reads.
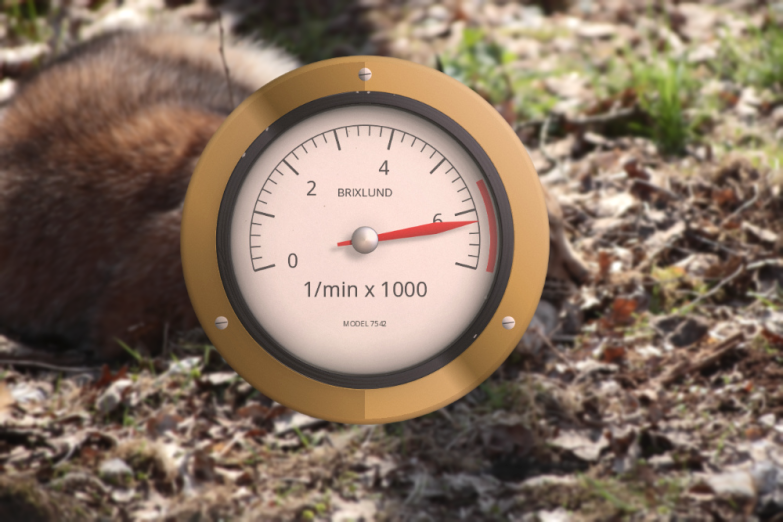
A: 6200 rpm
